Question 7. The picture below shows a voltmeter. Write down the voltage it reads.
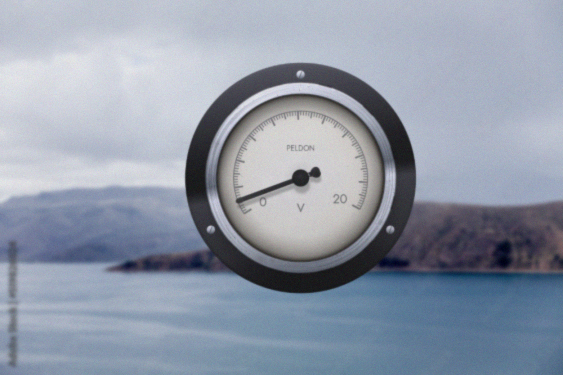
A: 1 V
